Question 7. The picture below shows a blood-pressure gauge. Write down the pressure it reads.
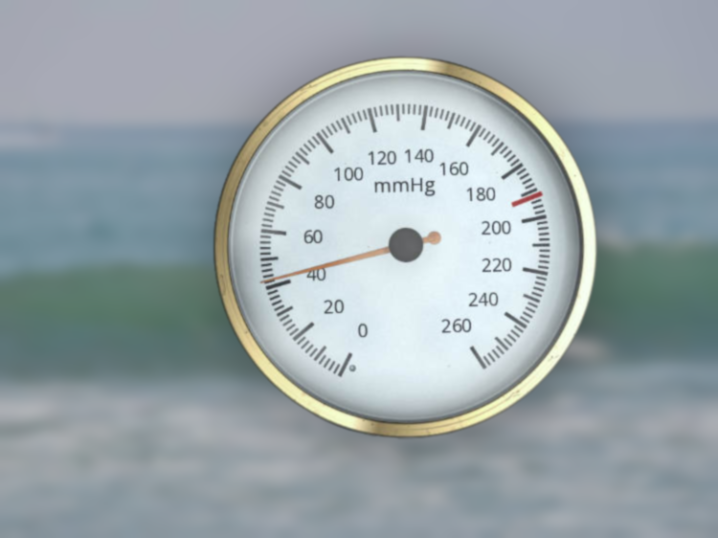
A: 42 mmHg
